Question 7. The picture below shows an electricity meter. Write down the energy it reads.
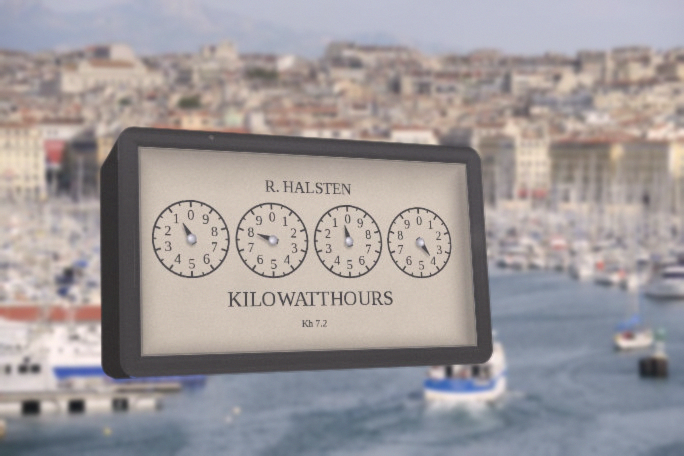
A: 804 kWh
